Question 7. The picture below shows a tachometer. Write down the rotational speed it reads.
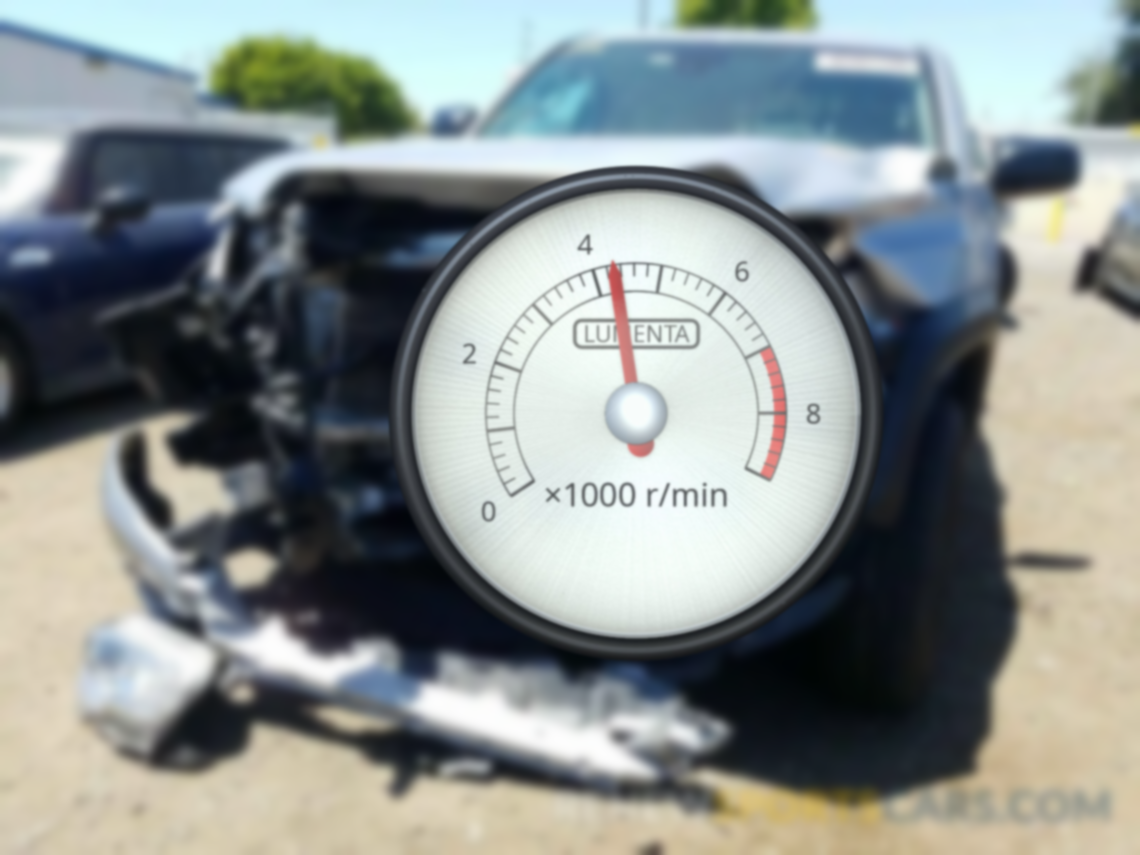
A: 4300 rpm
